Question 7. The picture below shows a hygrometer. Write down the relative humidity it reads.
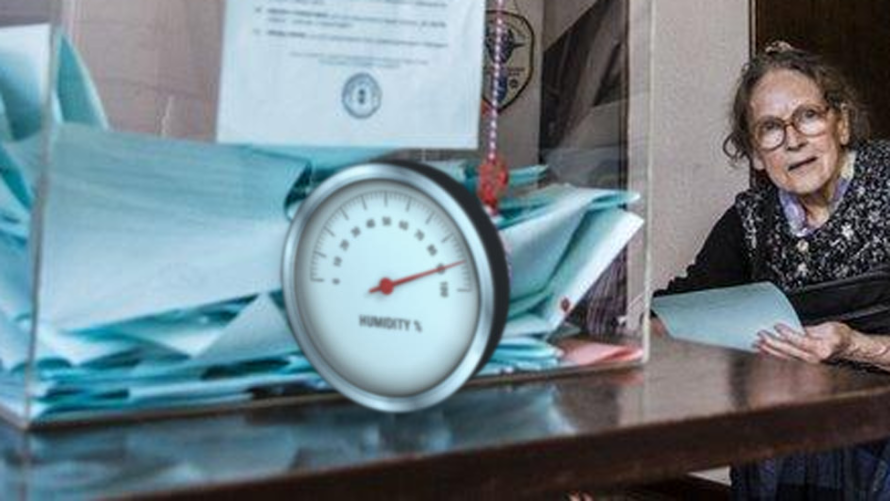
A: 90 %
